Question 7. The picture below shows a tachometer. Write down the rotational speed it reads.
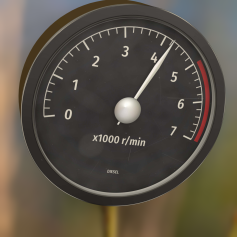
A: 4200 rpm
